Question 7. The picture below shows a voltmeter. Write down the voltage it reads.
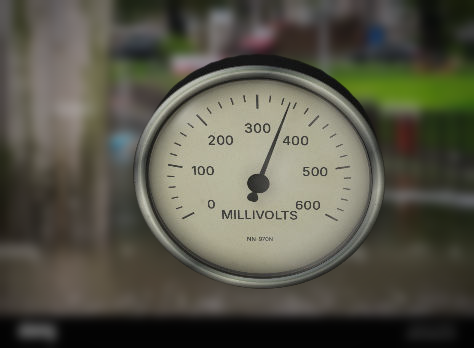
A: 350 mV
